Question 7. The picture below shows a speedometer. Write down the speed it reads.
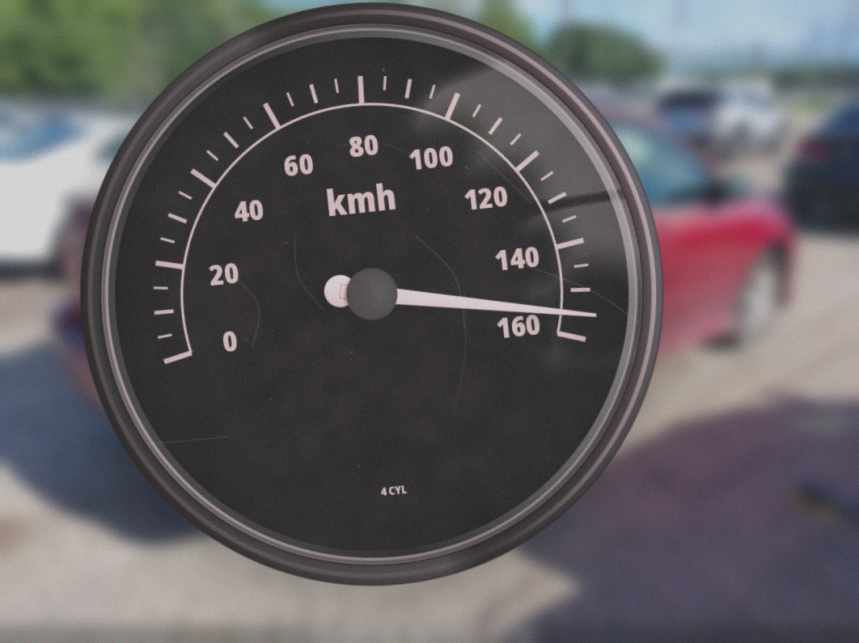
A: 155 km/h
